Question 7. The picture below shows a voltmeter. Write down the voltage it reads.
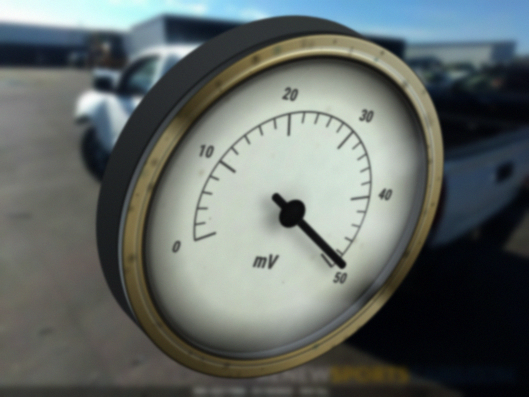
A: 49 mV
